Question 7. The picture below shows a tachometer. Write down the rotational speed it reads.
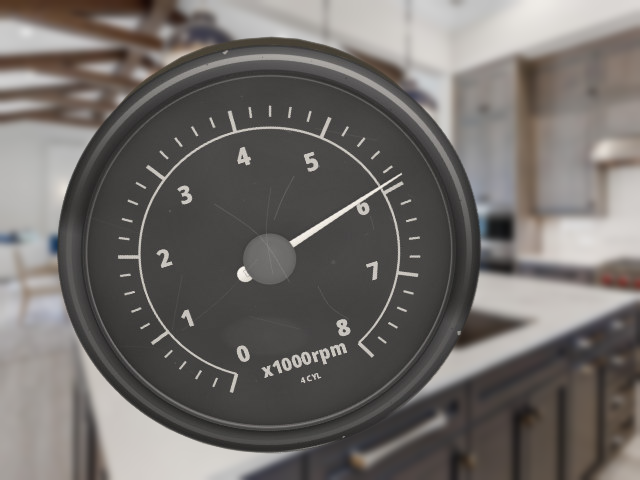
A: 5900 rpm
